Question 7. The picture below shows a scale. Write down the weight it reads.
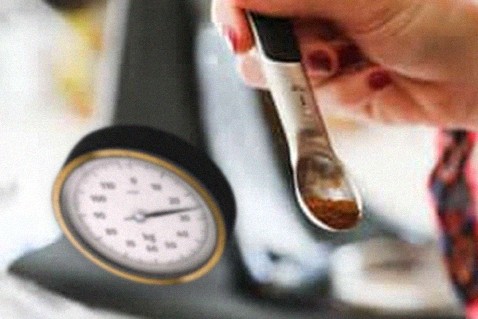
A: 25 kg
